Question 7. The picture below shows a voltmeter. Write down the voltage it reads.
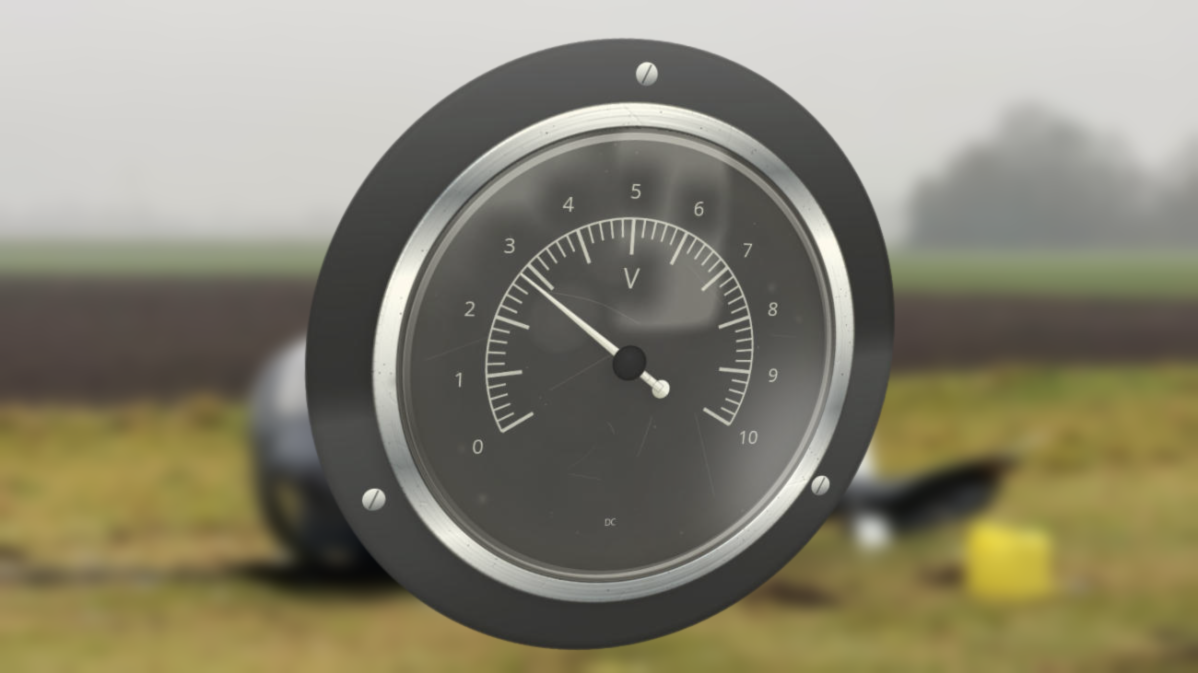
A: 2.8 V
